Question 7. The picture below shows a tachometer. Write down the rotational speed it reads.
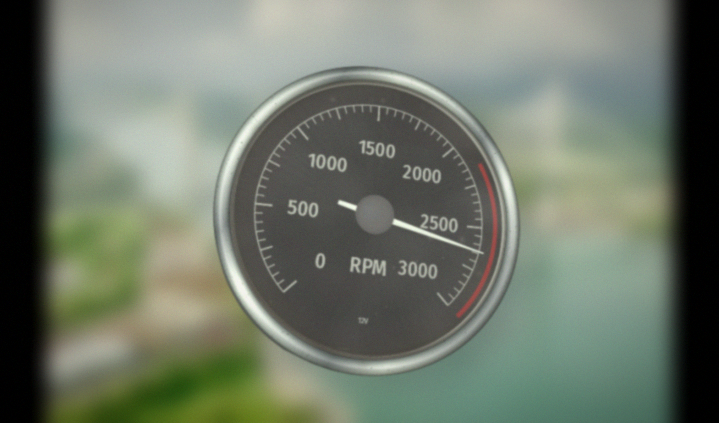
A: 2650 rpm
